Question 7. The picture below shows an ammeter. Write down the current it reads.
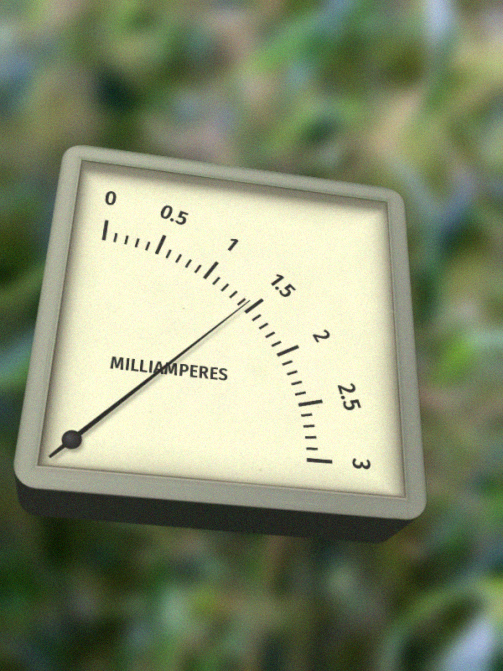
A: 1.45 mA
